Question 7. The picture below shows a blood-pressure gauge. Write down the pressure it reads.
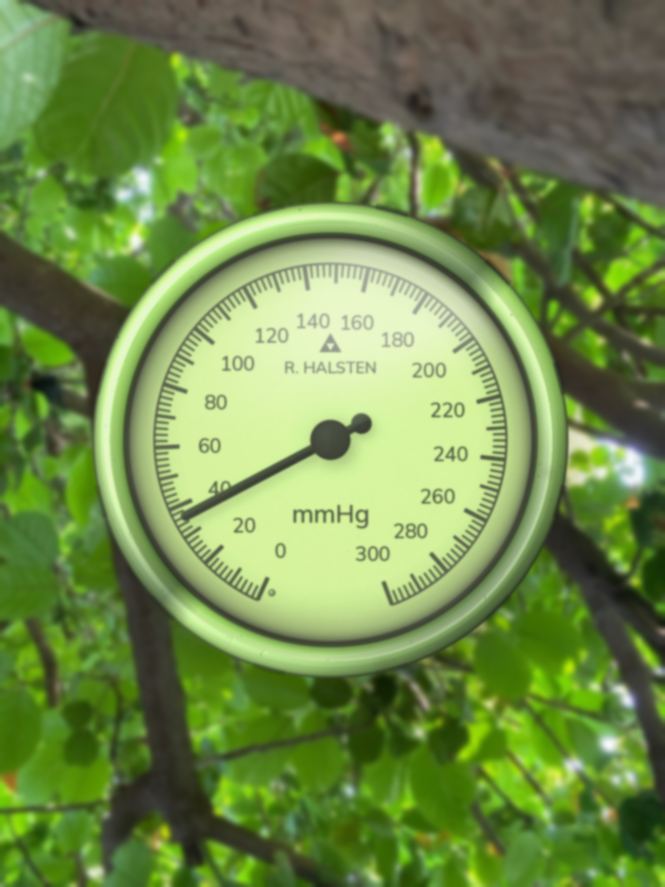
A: 36 mmHg
